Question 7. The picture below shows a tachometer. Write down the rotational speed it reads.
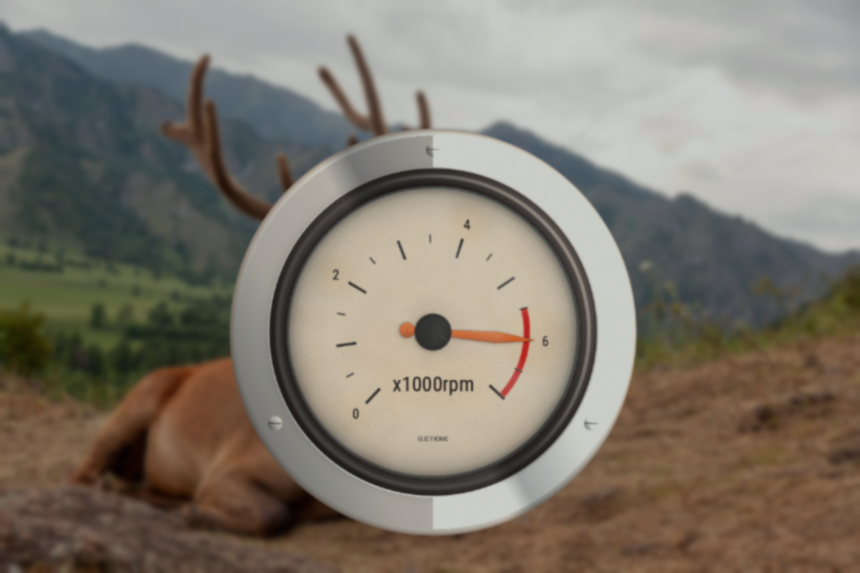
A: 6000 rpm
